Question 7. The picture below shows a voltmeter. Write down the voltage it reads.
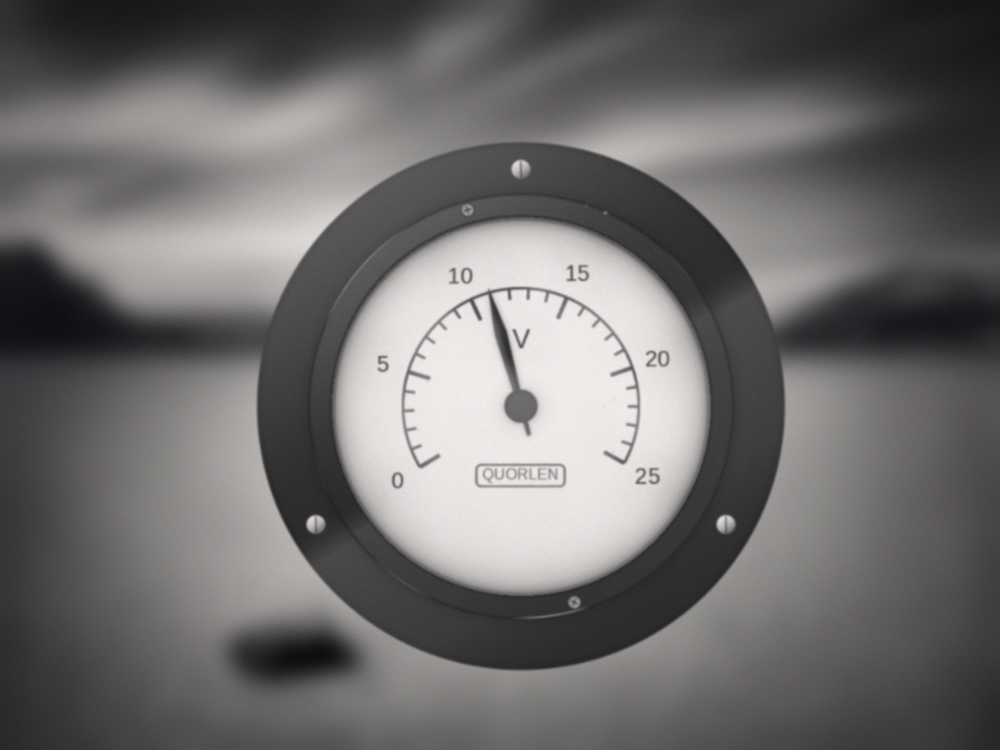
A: 11 V
